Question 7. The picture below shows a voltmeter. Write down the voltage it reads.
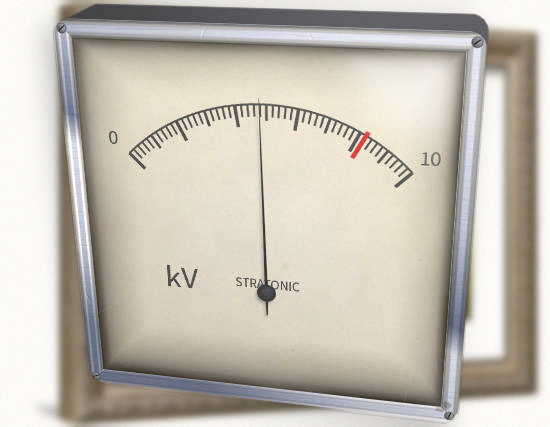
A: 4.8 kV
